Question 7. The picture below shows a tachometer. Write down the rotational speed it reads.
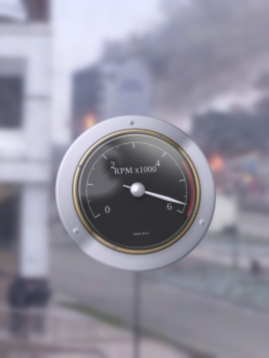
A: 5750 rpm
